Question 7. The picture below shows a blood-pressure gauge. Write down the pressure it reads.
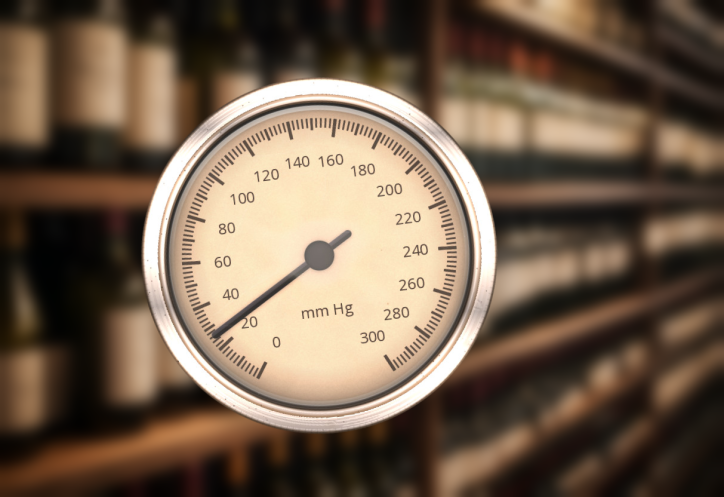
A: 26 mmHg
